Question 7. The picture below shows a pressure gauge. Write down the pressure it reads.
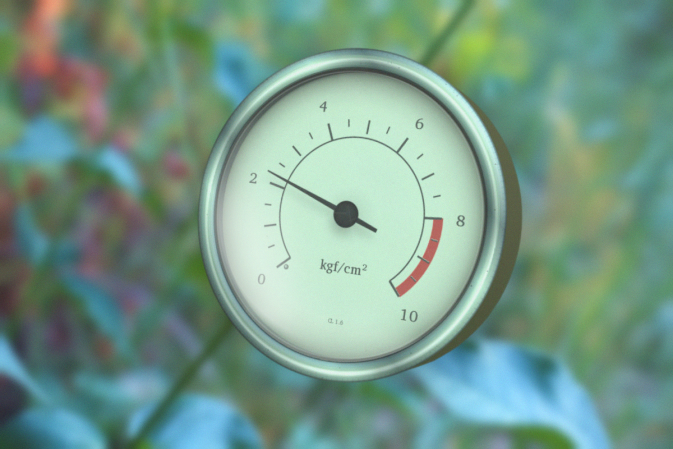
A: 2.25 kg/cm²
